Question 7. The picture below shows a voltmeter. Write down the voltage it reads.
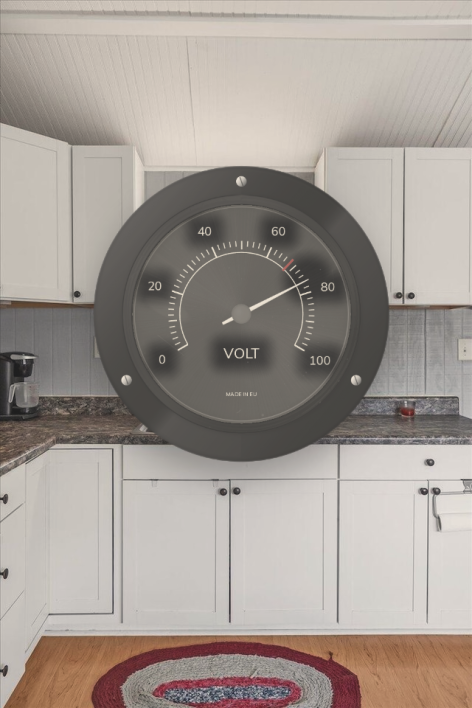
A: 76 V
